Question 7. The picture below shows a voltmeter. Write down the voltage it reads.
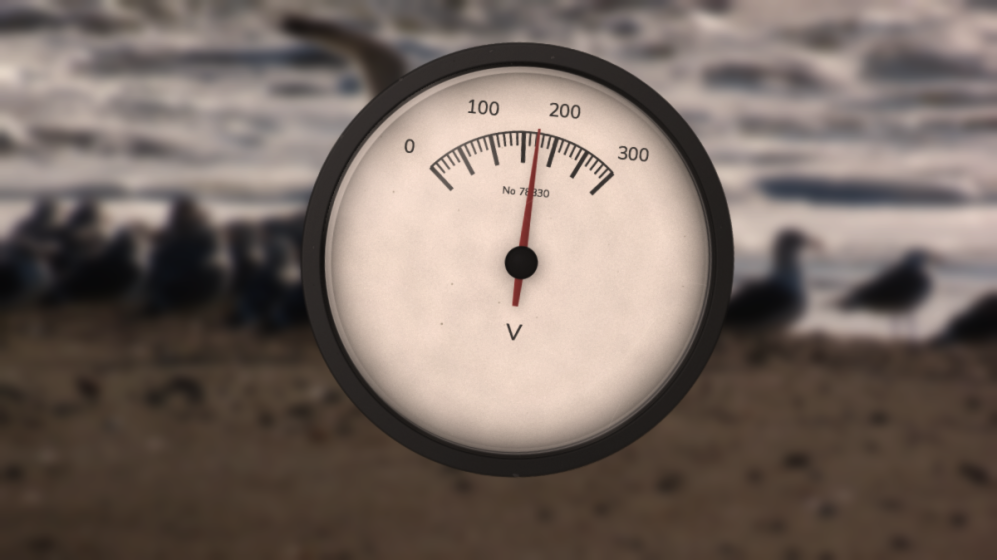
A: 170 V
